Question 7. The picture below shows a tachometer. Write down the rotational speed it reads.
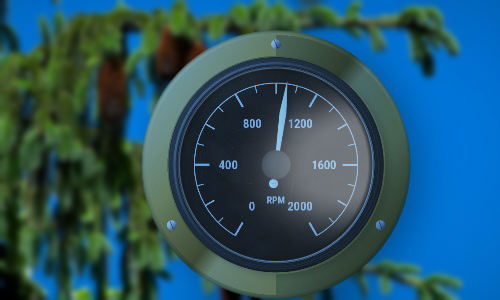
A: 1050 rpm
